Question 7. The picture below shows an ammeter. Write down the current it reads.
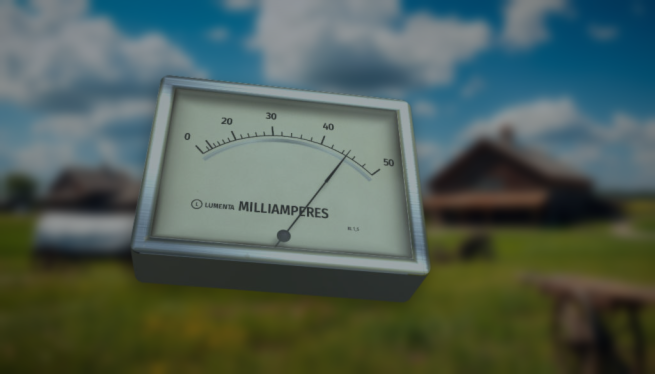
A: 45 mA
